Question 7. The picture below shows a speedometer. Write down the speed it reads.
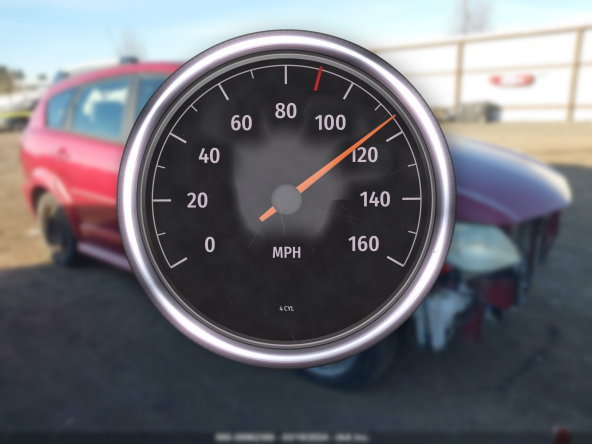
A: 115 mph
